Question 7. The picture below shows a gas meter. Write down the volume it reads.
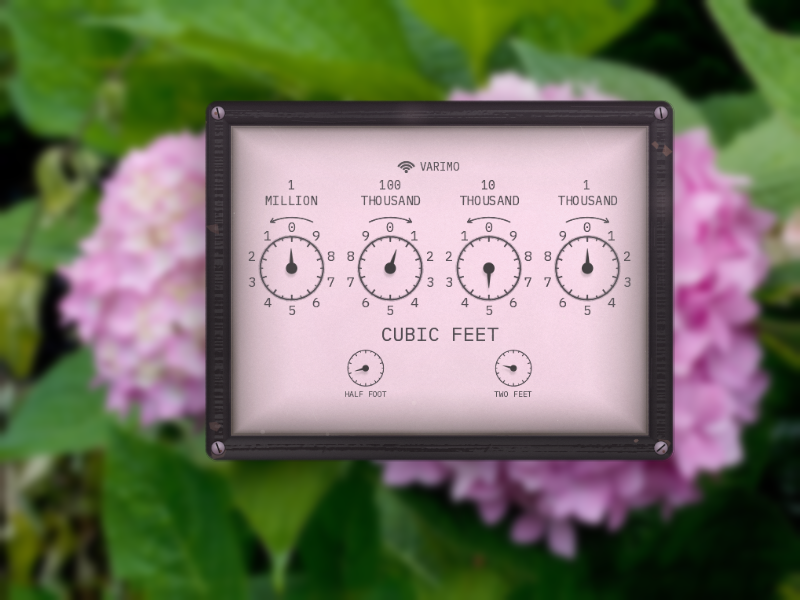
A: 5000 ft³
